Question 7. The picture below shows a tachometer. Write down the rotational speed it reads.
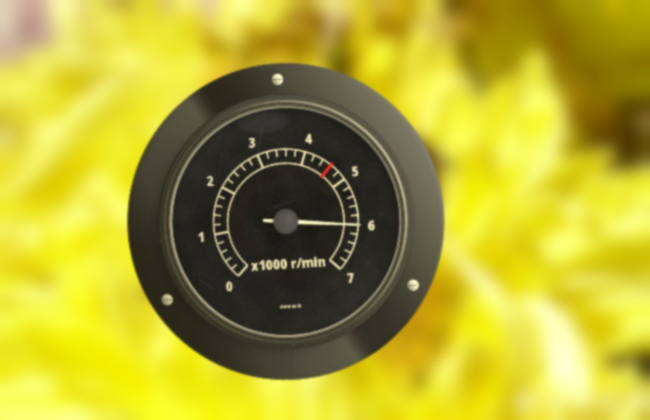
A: 6000 rpm
